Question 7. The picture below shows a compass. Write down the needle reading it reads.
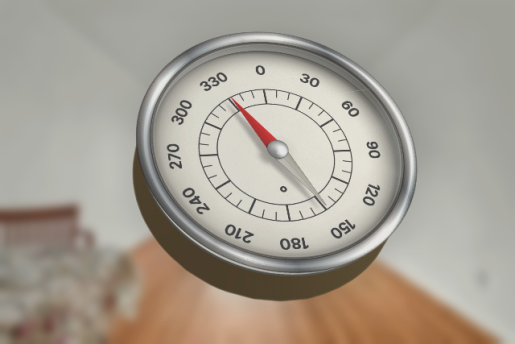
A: 330 °
